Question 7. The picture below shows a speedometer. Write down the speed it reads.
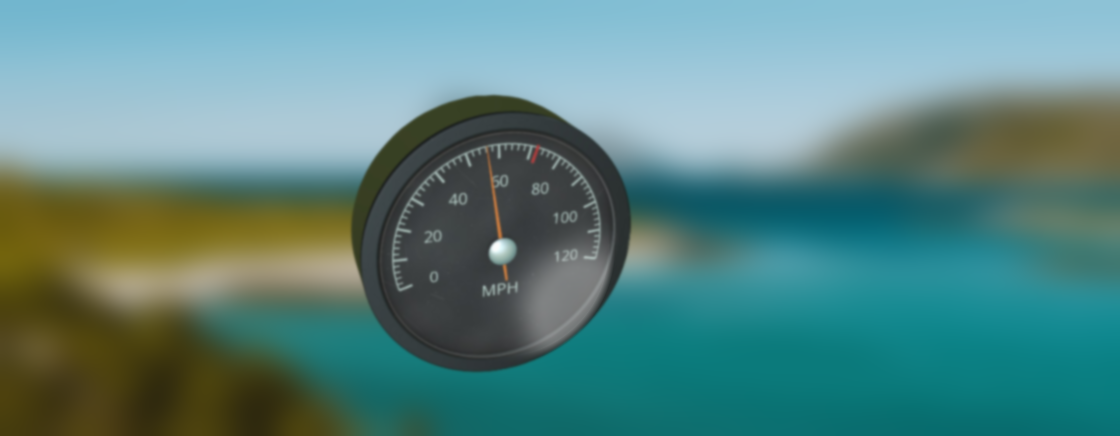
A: 56 mph
